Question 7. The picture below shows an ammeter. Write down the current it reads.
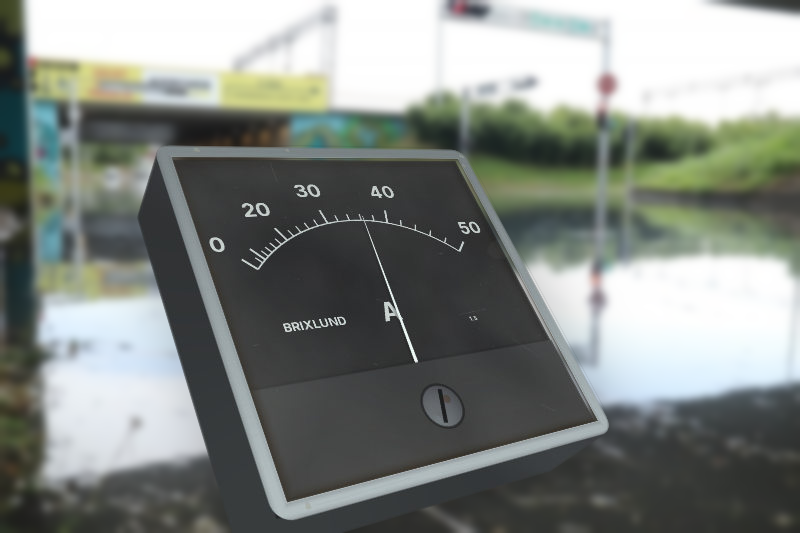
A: 36 A
